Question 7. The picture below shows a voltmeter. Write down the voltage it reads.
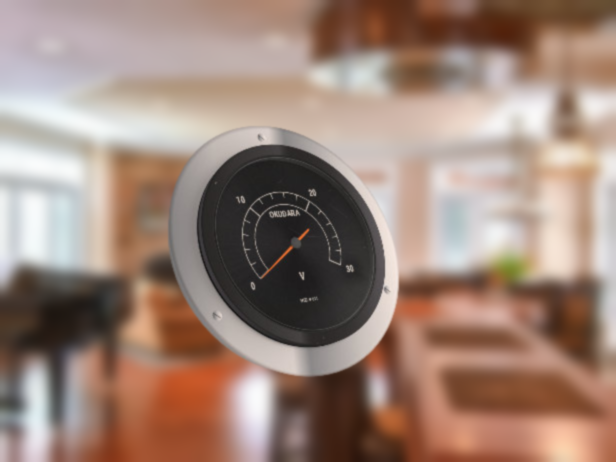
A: 0 V
